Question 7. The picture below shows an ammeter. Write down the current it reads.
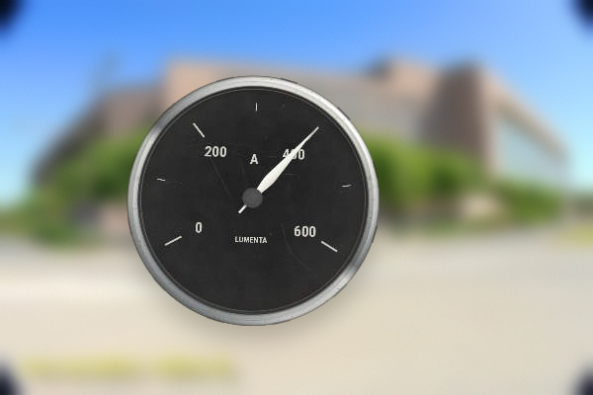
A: 400 A
